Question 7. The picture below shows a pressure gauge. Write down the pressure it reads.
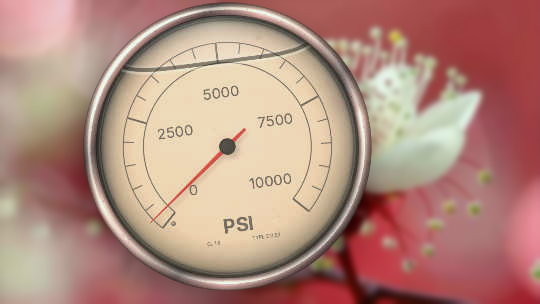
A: 250 psi
